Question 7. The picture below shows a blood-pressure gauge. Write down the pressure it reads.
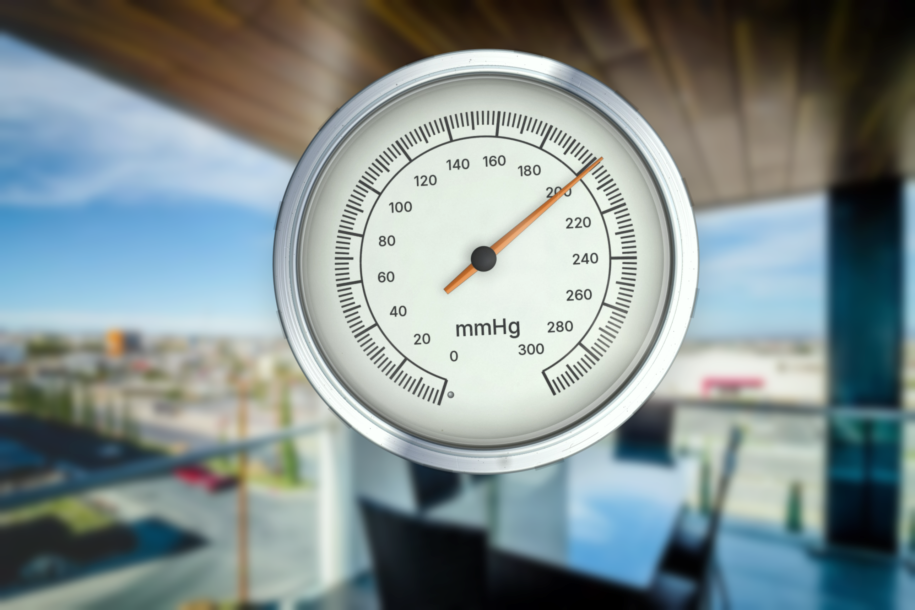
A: 202 mmHg
